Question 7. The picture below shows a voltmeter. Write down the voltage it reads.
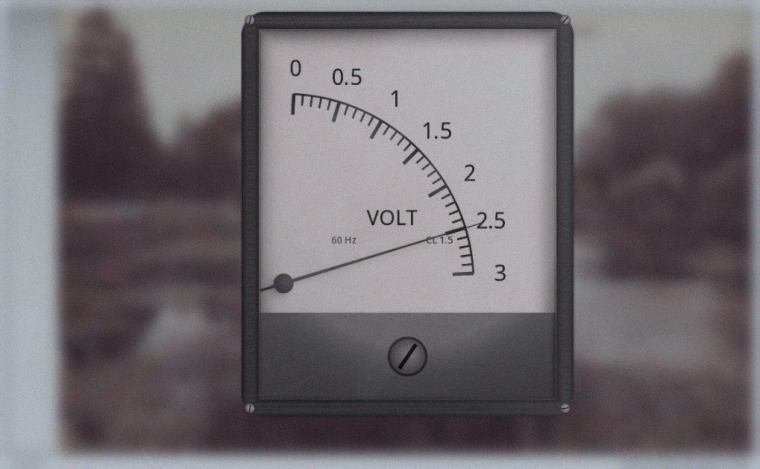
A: 2.5 V
